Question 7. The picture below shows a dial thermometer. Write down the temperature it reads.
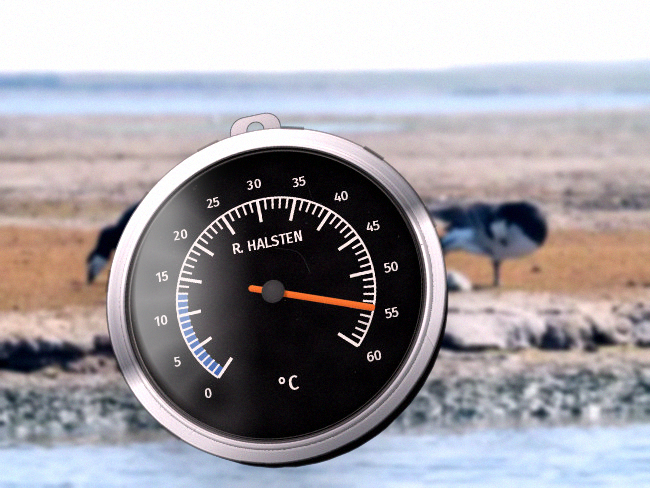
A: 55 °C
